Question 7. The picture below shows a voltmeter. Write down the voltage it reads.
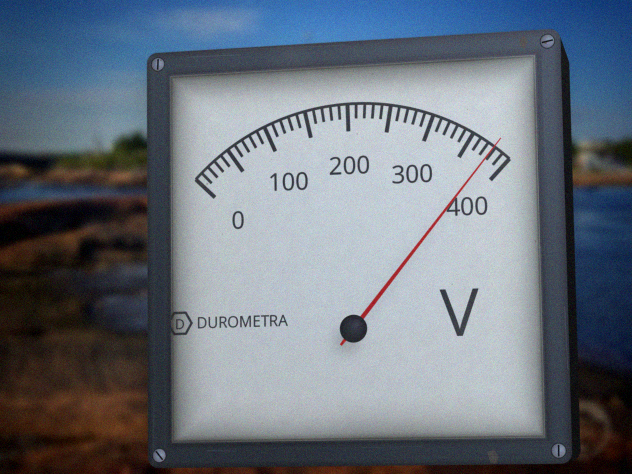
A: 380 V
